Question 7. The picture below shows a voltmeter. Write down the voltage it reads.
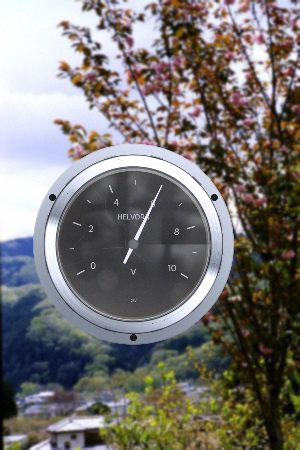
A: 6 V
